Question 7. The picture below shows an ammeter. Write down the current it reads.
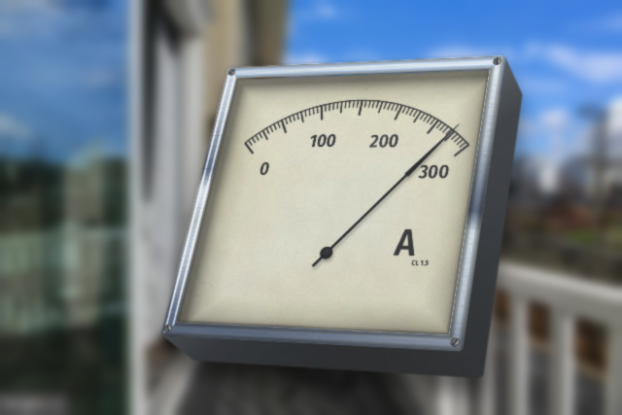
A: 275 A
